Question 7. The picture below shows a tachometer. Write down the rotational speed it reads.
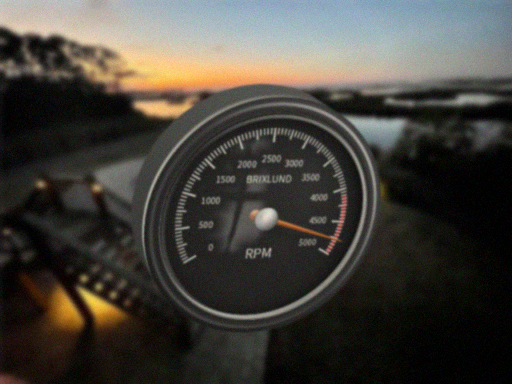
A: 4750 rpm
